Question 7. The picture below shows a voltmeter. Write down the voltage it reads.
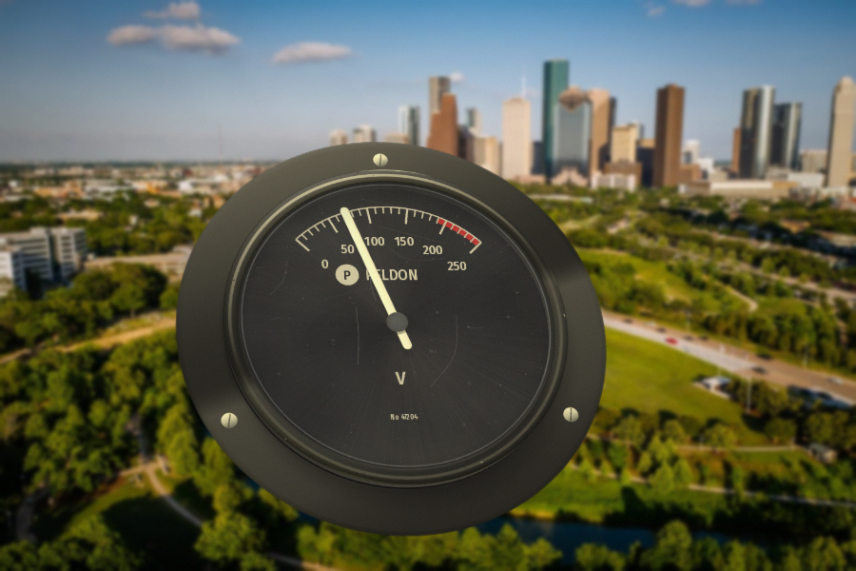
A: 70 V
